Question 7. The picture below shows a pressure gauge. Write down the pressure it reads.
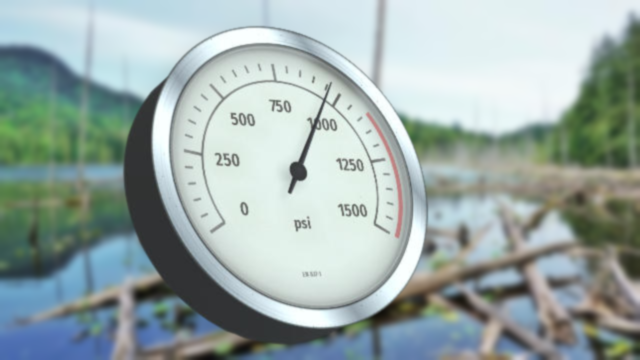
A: 950 psi
